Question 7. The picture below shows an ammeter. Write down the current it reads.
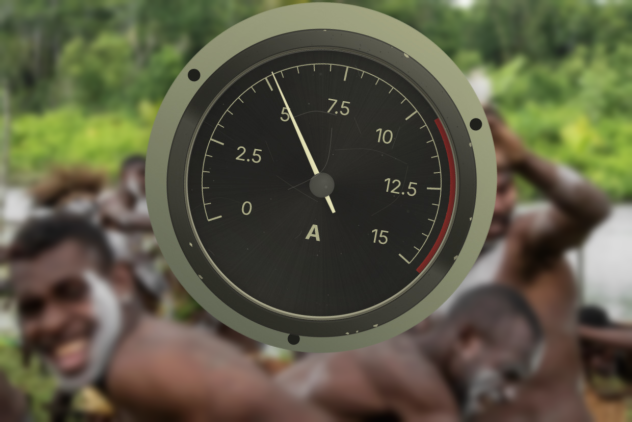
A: 5.25 A
